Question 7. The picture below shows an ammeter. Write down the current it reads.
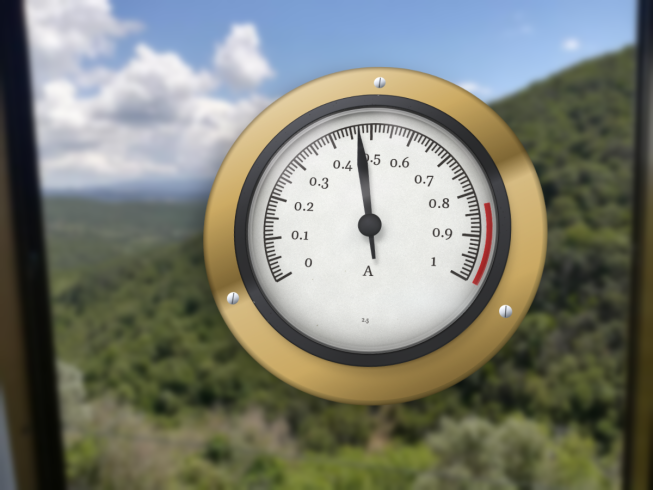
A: 0.47 A
